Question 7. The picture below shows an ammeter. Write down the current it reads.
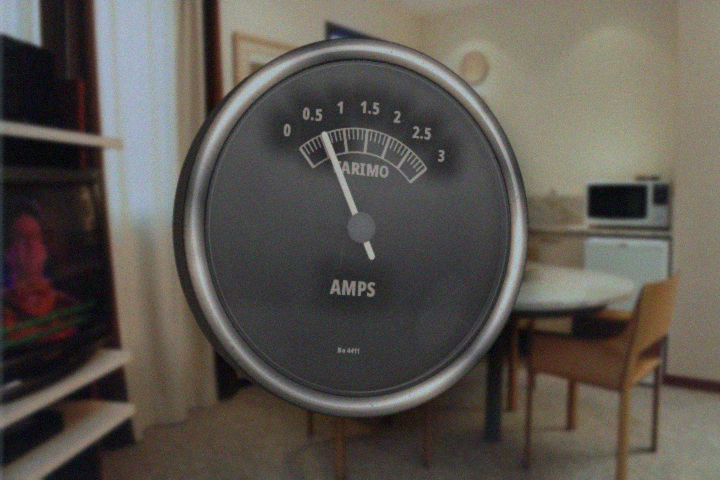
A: 0.5 A
